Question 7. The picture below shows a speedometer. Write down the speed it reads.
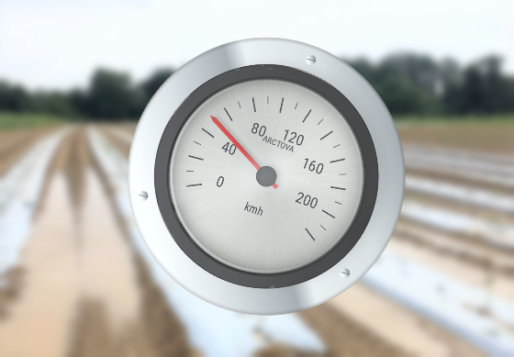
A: 50 km/h
